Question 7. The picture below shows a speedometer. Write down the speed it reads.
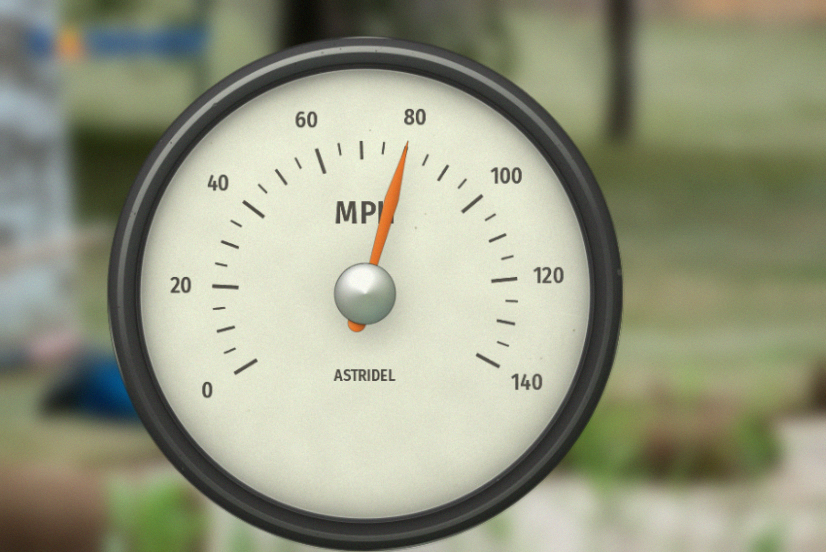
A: 80 mph
